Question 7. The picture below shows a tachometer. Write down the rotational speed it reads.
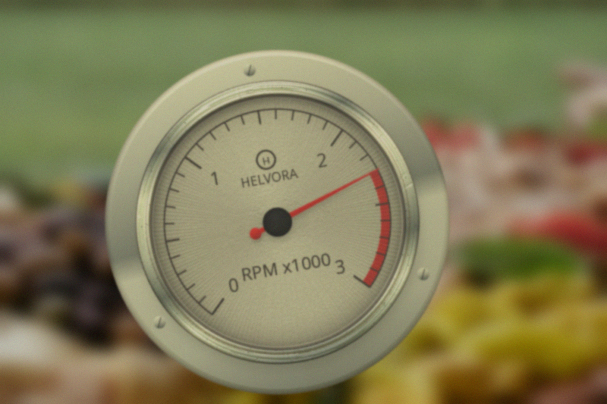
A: 2300 rpm
